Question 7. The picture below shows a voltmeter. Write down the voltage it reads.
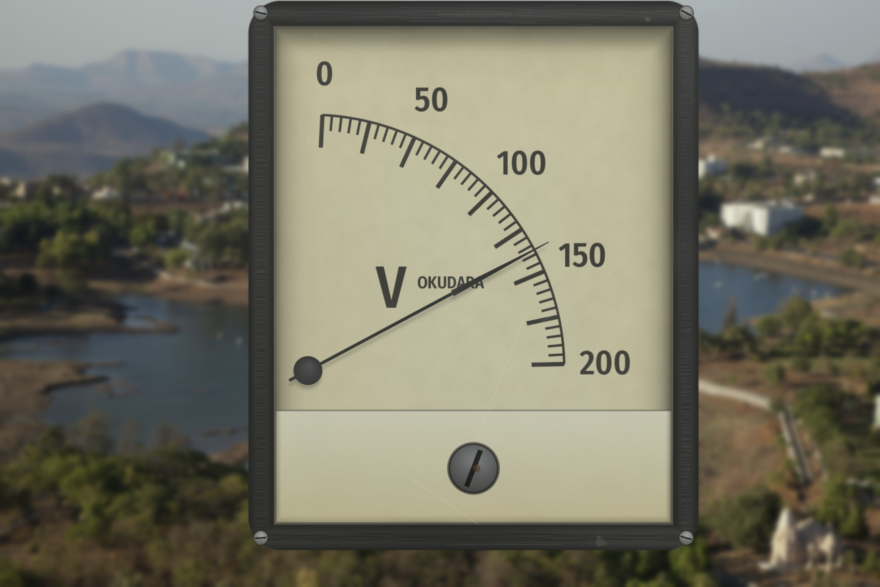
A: 137.5 V
